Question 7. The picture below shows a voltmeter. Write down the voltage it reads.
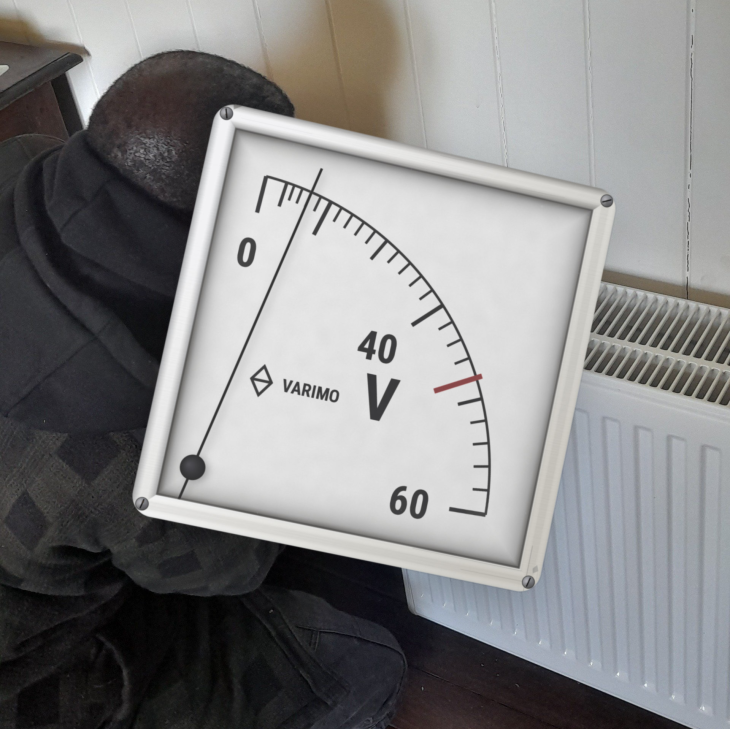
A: 16 V
